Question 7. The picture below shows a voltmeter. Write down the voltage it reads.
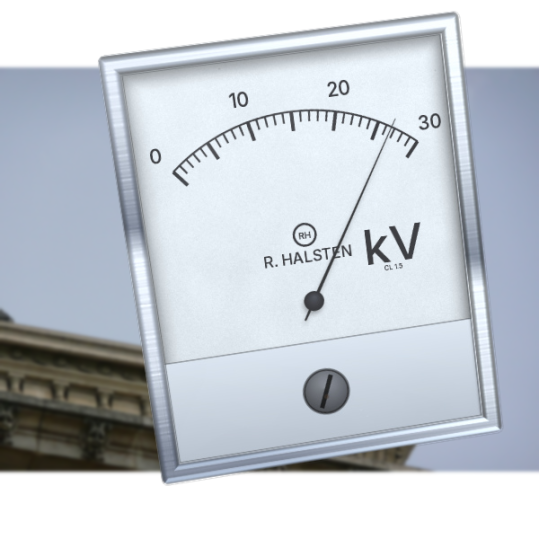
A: 26.5 kV
